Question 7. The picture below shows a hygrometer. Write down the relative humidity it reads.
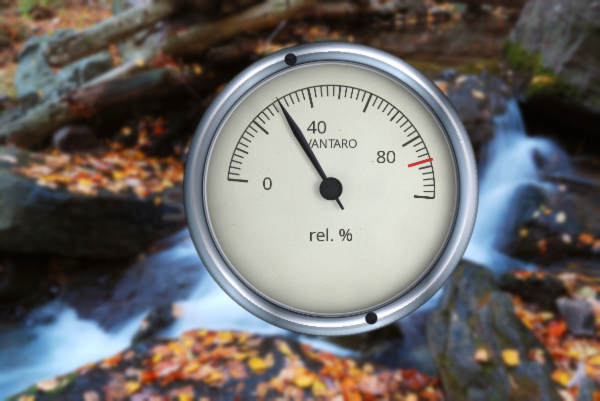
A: 30 %
